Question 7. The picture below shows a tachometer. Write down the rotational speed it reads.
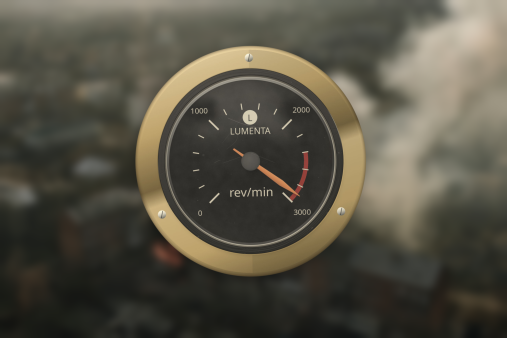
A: 2900 rpm
